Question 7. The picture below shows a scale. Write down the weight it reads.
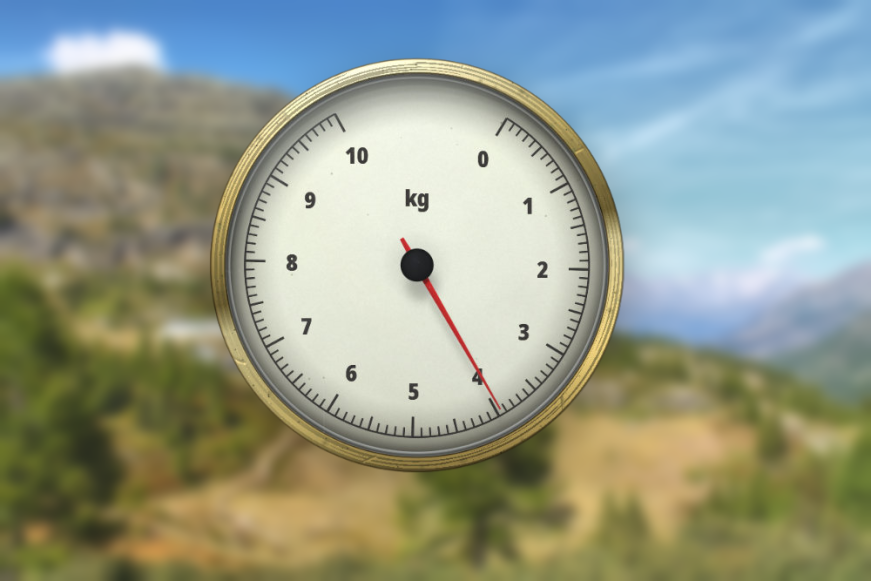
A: 3.95 kg
